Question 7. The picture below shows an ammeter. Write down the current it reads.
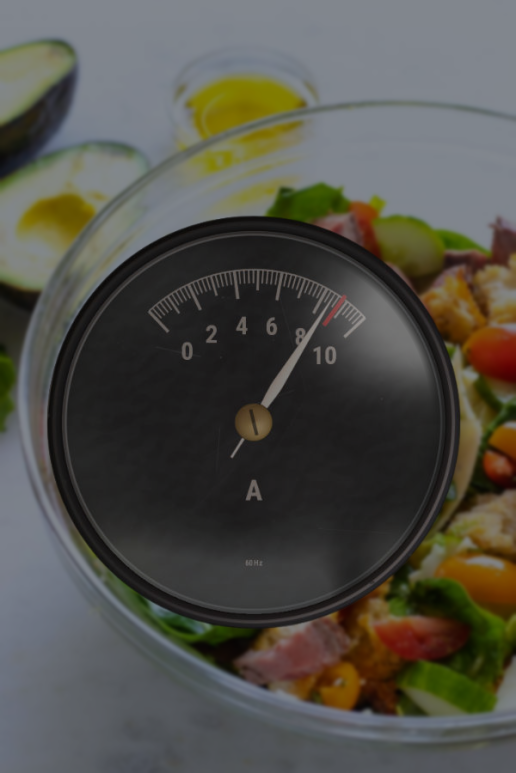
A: 8.4 A
